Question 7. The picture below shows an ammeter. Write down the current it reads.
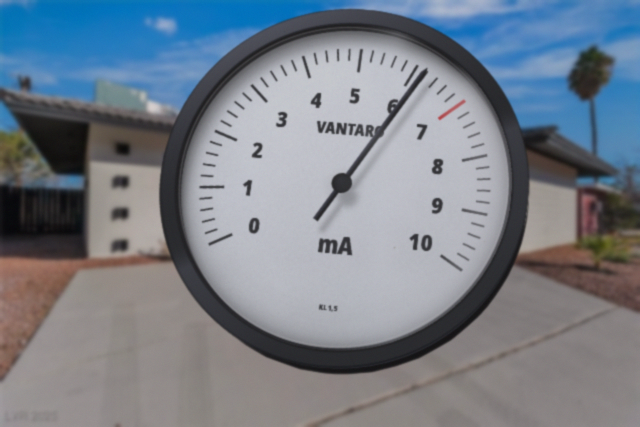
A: 6.2 mA
